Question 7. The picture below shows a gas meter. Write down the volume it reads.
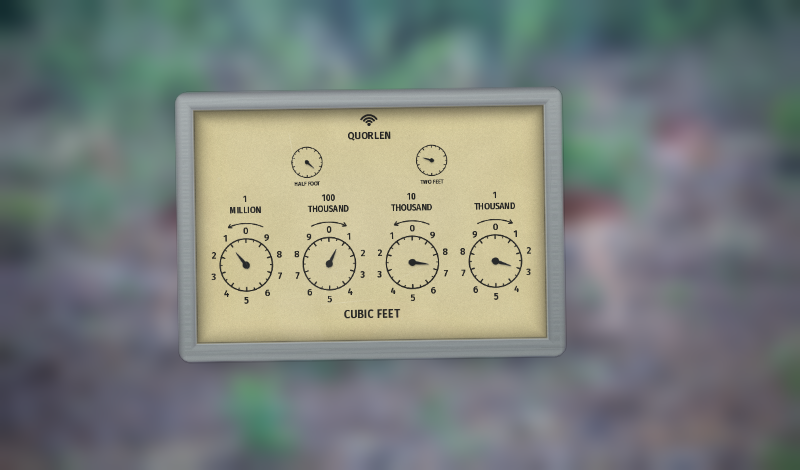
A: 107300 ft³
